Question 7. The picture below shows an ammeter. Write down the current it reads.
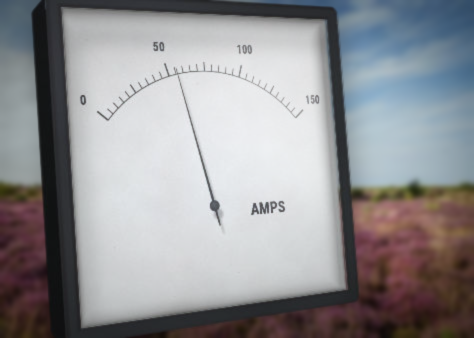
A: 55 A
